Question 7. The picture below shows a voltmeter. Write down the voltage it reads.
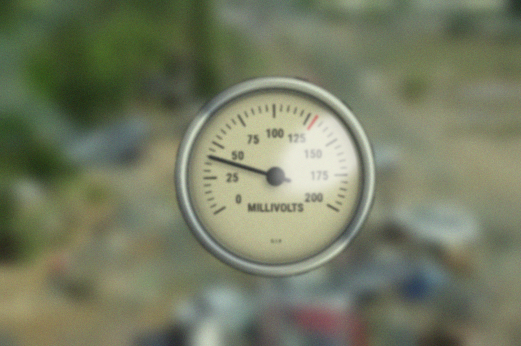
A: 40 mV
